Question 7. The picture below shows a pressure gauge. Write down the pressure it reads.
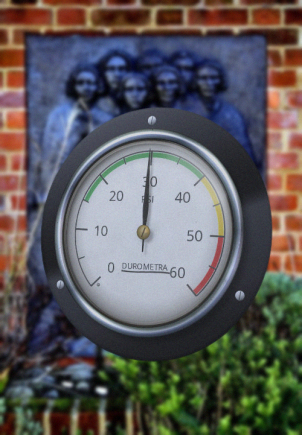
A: 30 psi
